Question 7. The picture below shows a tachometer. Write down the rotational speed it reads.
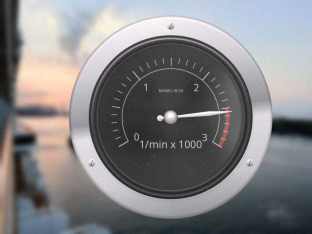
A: 2550 rpm
